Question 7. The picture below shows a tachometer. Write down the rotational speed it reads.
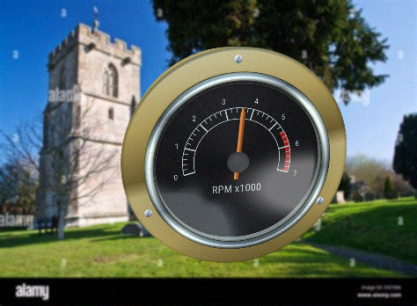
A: 3600 rpm
